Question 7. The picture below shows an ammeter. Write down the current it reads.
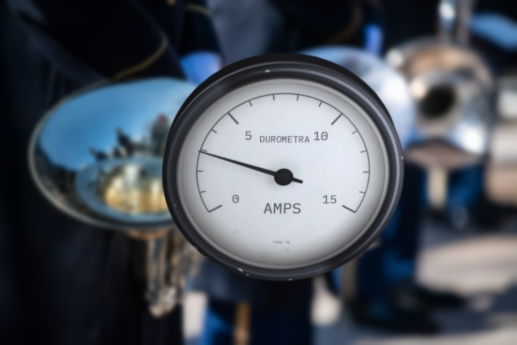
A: 3 A
